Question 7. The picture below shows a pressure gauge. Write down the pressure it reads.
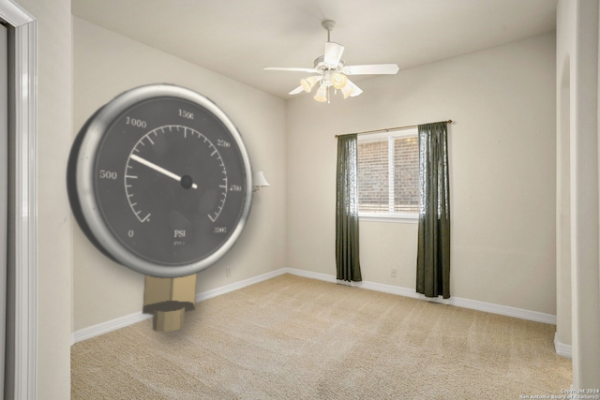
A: 700 psi
